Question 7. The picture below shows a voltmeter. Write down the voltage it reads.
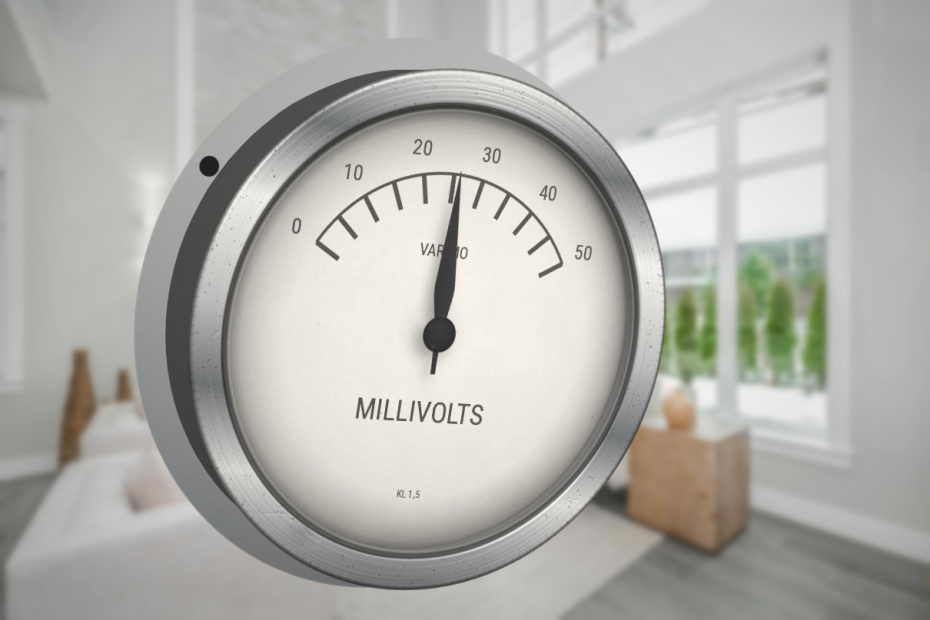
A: 25 mV
